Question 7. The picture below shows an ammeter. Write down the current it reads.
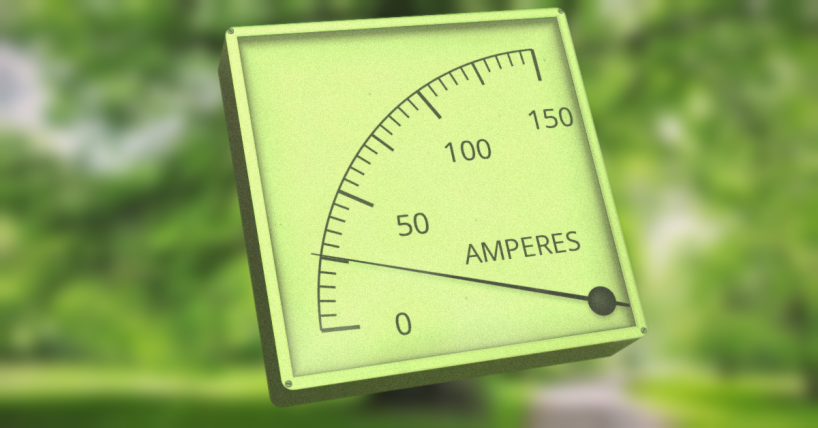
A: 25 A
